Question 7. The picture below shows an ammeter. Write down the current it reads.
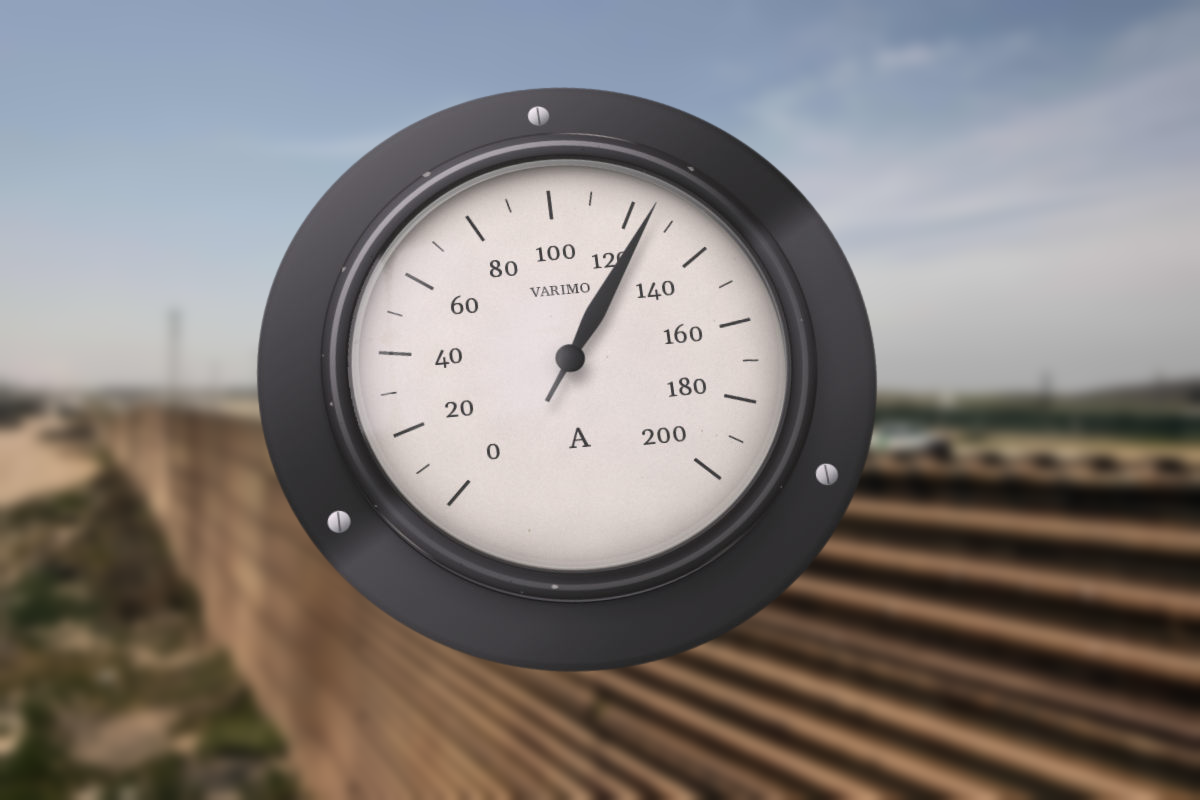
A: 125 A
